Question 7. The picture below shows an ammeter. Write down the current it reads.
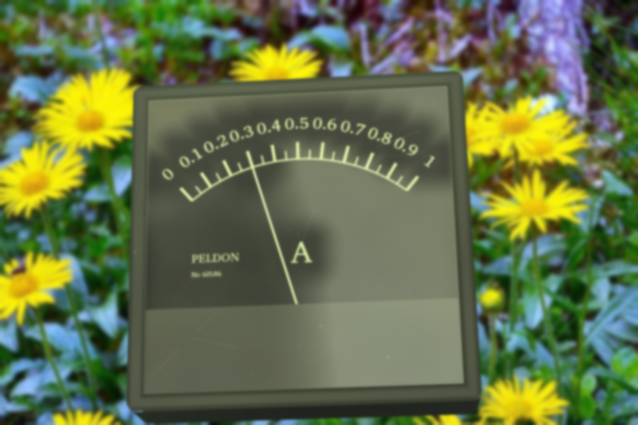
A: 0.3 A
